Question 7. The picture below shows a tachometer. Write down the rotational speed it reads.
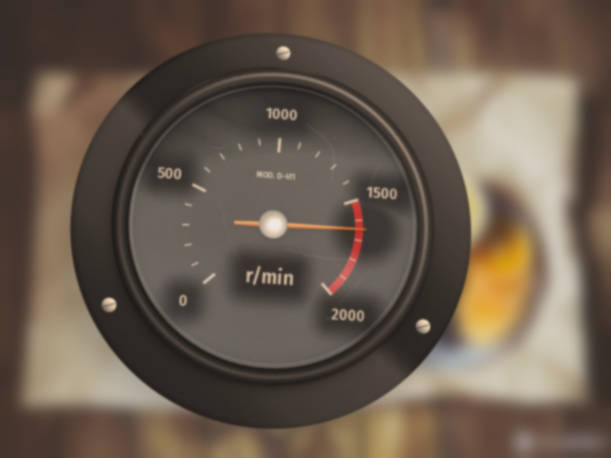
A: 1650 rpm
